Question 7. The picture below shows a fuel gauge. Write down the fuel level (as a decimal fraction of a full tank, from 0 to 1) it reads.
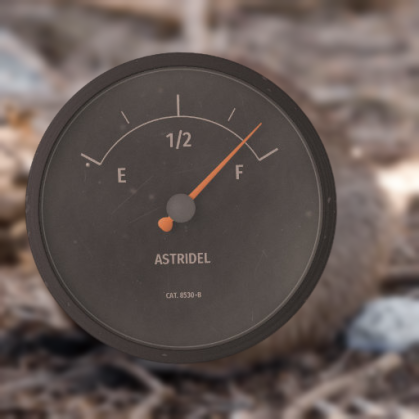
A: 0.875
